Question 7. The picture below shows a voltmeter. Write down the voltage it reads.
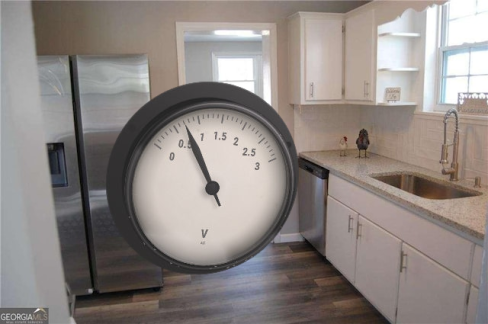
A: 0.7 V
